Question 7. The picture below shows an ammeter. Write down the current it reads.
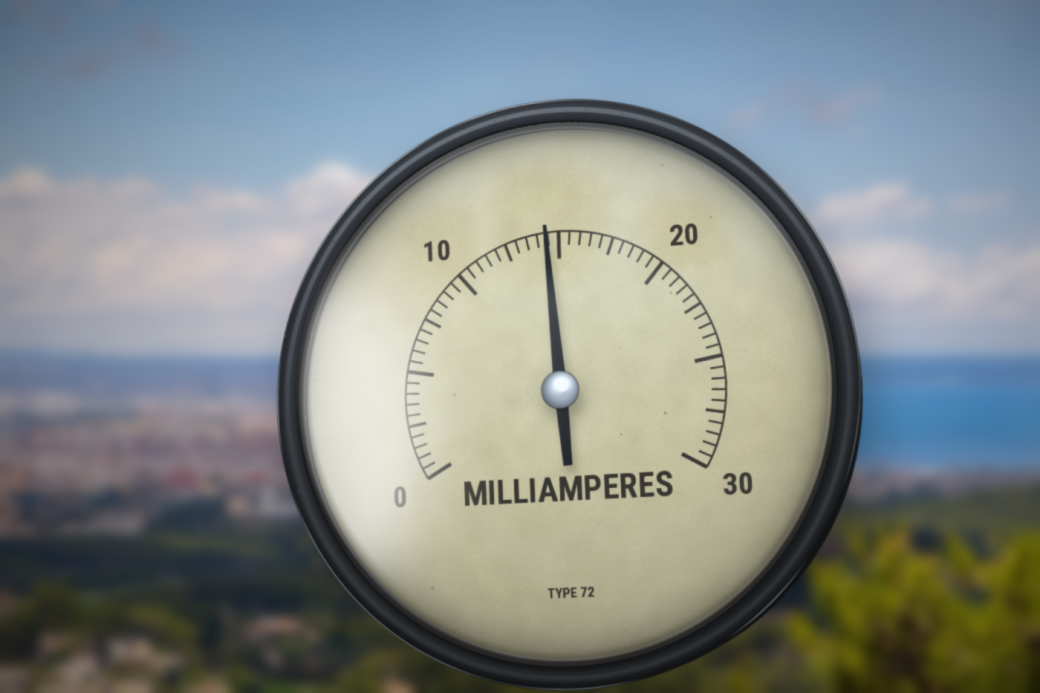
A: 14.5 mA
